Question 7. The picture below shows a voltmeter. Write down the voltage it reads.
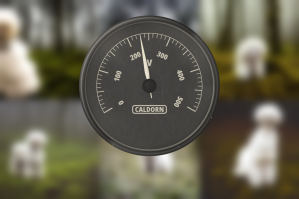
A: 230 V
